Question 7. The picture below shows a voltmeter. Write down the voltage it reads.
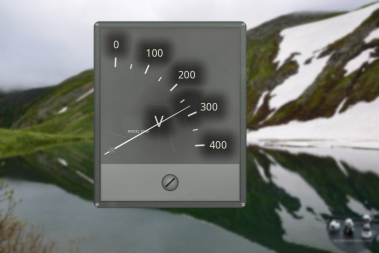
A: 275 V
